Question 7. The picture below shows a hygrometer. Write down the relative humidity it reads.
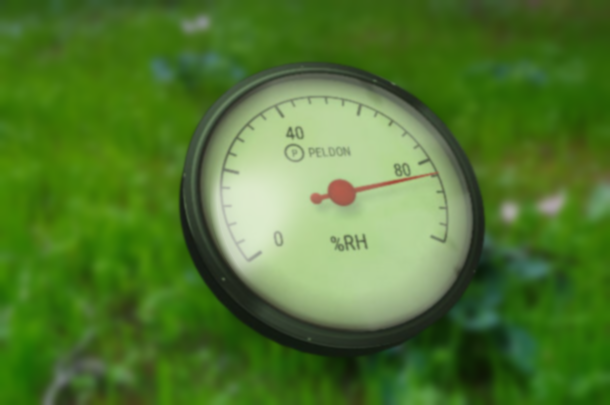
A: 84 %
